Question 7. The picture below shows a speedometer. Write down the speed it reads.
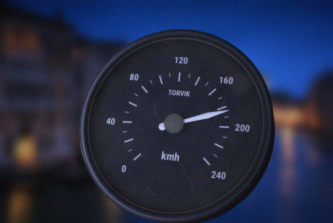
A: 185 km/h
